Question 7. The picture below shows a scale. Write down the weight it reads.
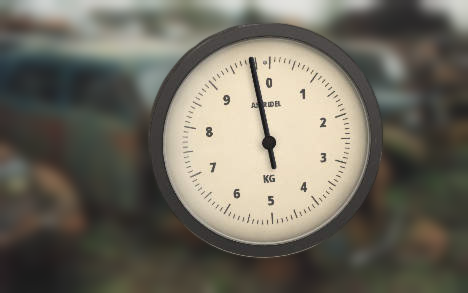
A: 9.9 kg
